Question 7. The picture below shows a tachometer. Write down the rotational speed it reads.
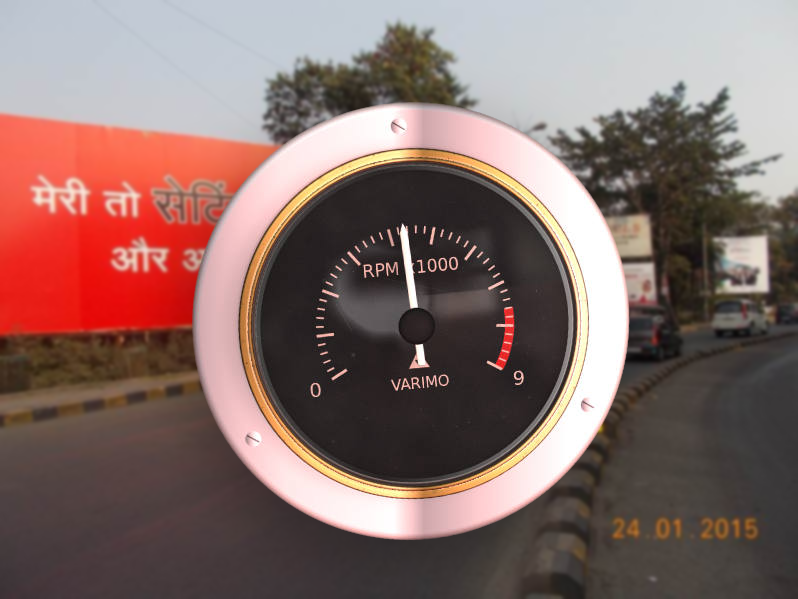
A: 4300 rpm
